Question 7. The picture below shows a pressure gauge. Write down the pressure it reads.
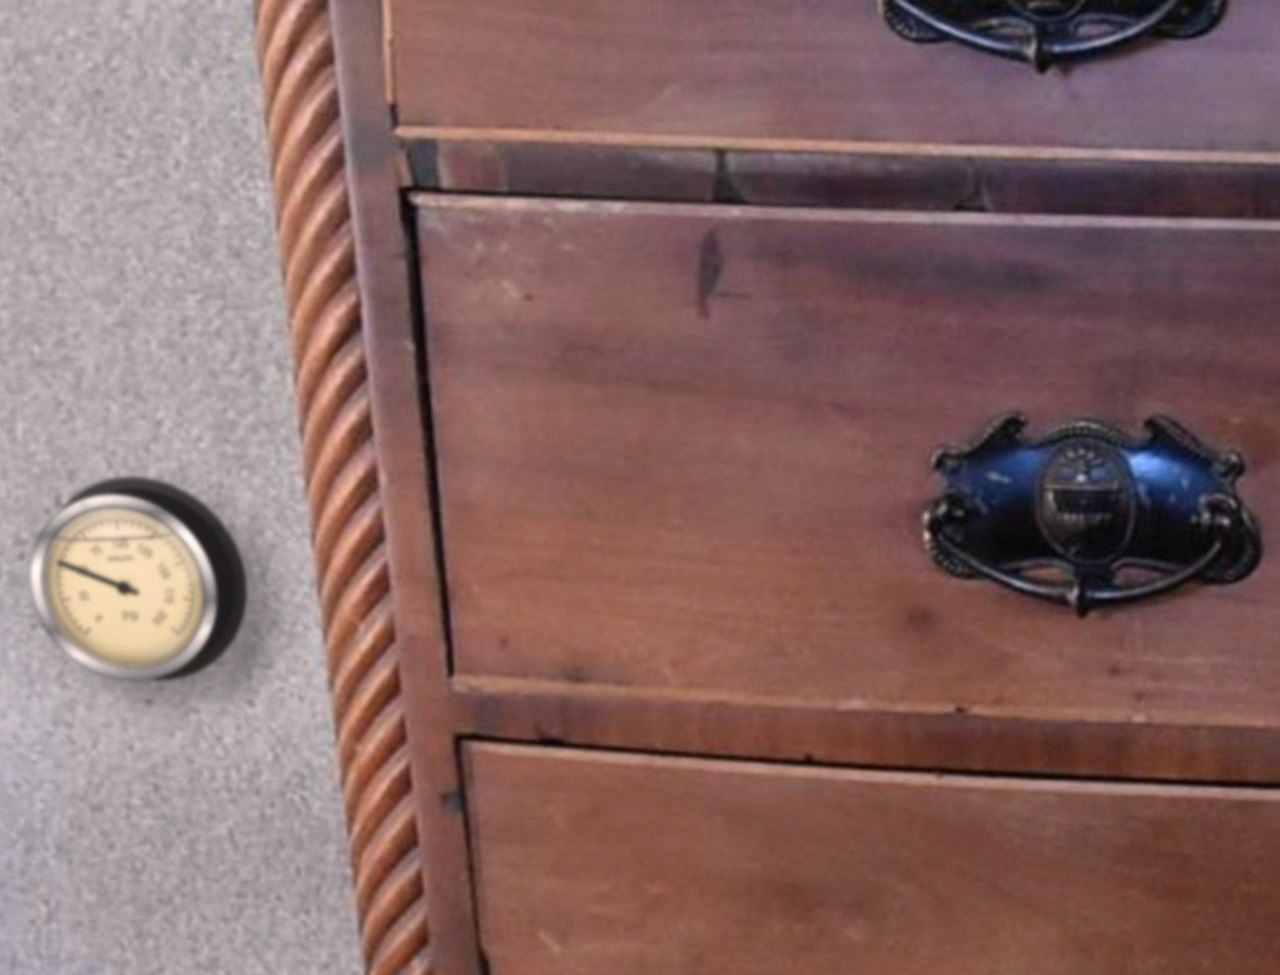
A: 50 psi
